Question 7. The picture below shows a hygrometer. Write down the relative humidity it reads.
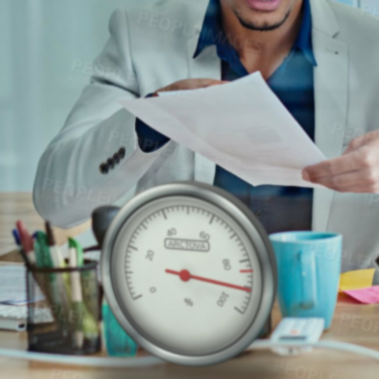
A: 90 %
